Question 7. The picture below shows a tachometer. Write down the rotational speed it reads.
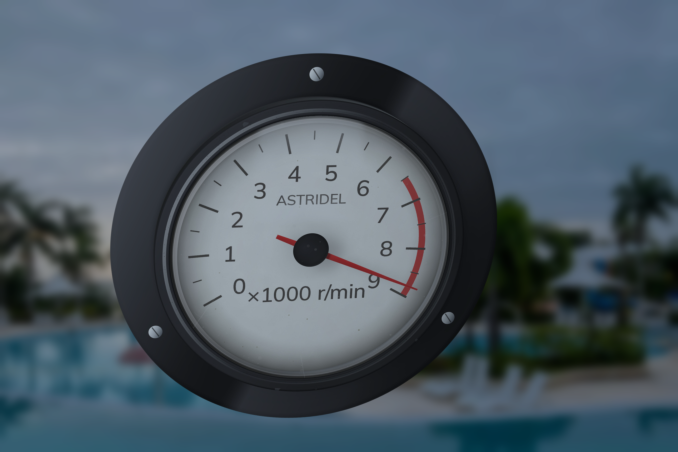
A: 8750 rpm
